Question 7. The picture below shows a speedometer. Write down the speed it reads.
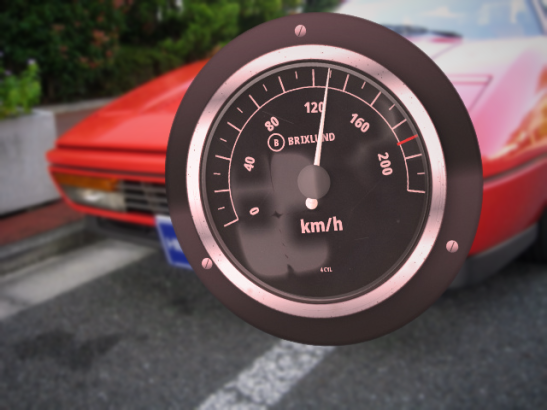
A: 130 km/h
